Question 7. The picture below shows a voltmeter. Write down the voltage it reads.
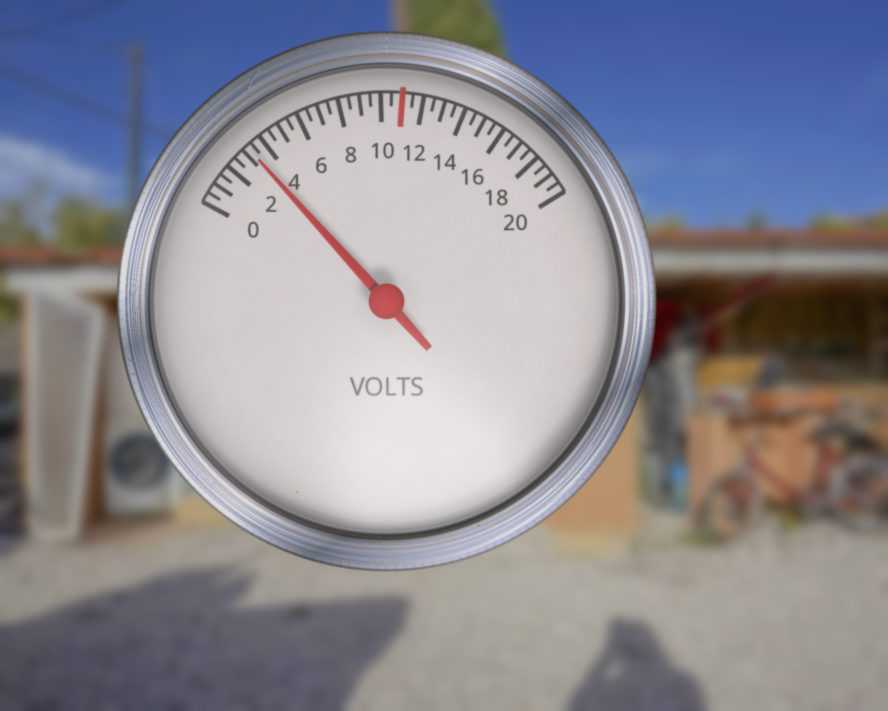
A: 3.25 V
